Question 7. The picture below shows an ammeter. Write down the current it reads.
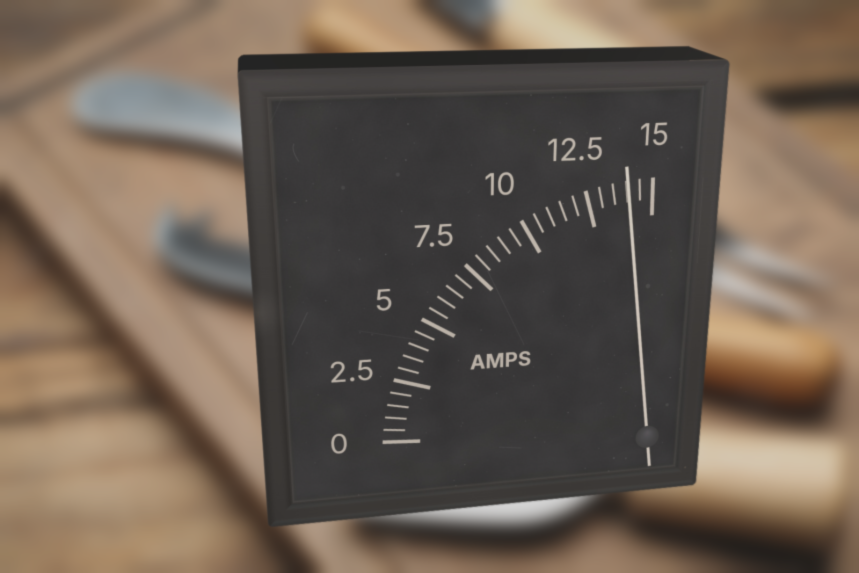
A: 14 A
